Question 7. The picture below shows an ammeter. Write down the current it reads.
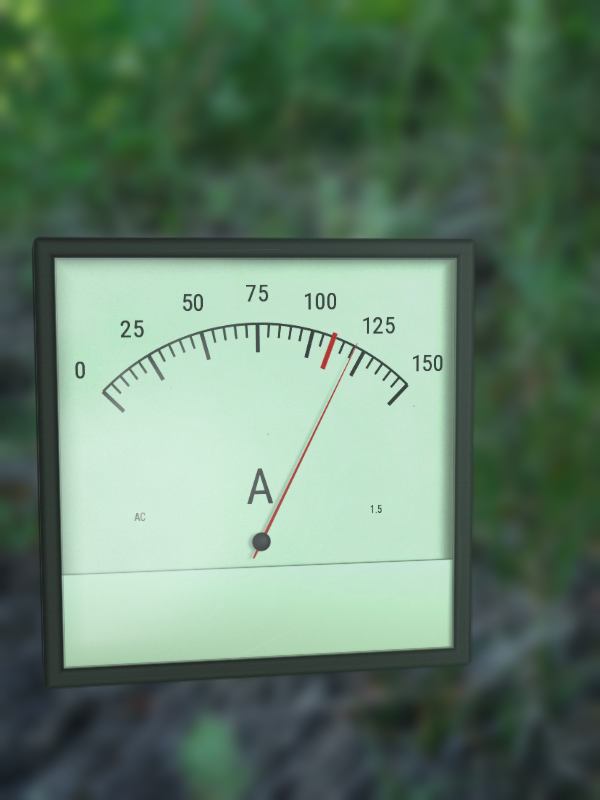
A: 120 A
